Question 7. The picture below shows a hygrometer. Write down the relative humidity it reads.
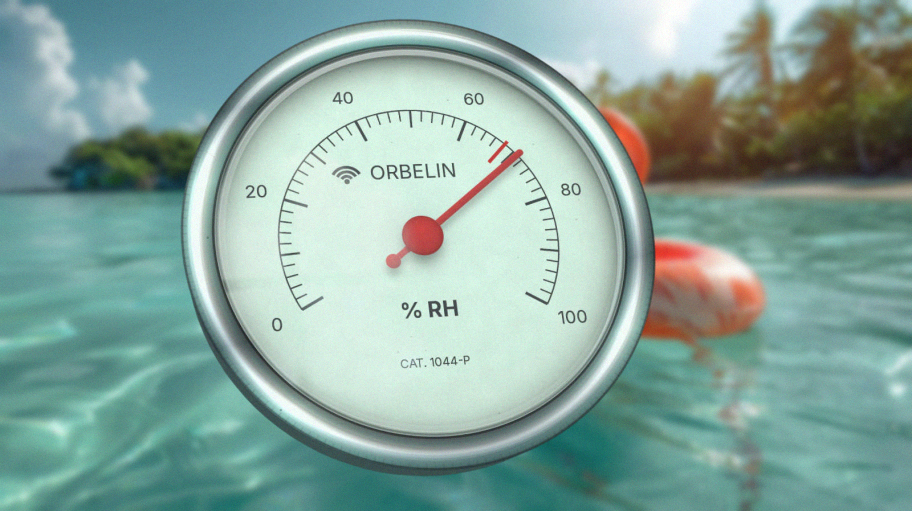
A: 71 %
